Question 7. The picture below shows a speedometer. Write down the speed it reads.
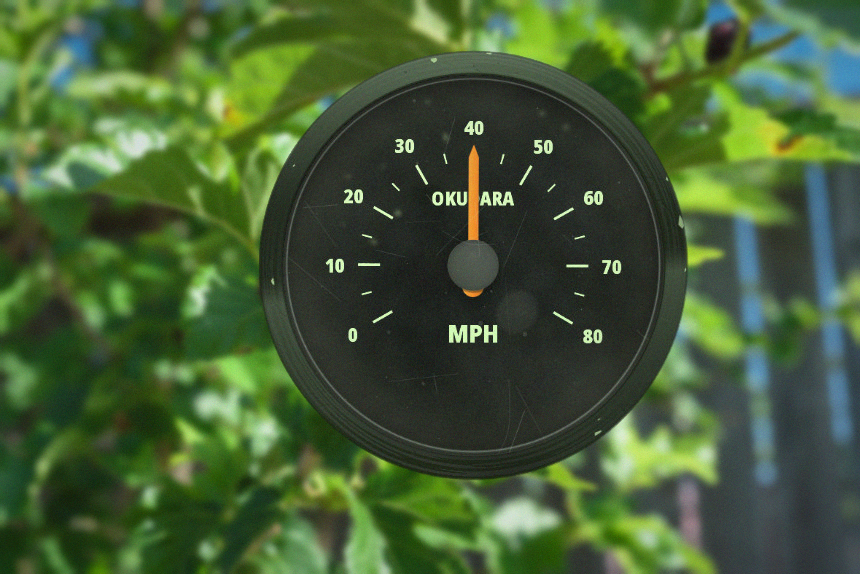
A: 40 mph
